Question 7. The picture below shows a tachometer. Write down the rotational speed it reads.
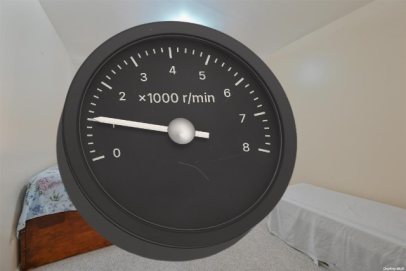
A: 1000 rpm
